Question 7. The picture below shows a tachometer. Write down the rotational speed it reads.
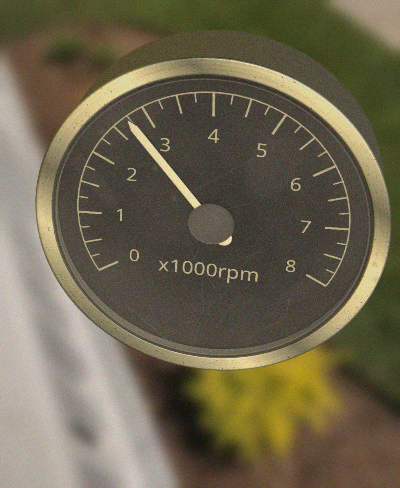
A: 2750 rpm
